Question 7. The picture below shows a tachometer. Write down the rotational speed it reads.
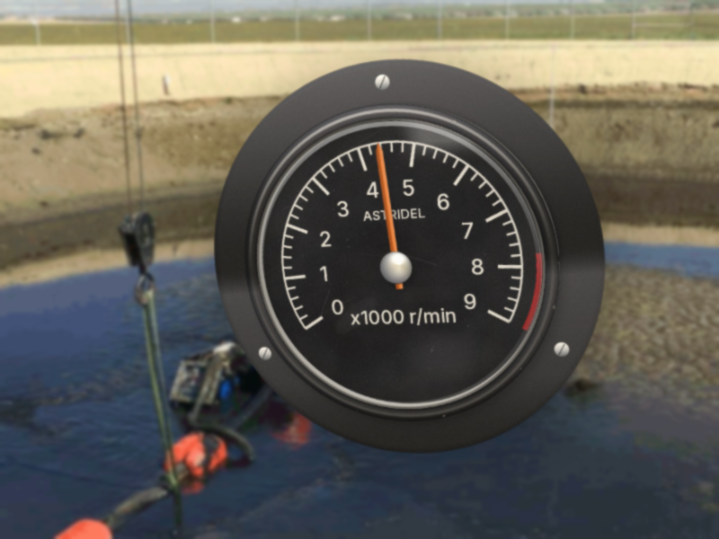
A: 4400 rpm
